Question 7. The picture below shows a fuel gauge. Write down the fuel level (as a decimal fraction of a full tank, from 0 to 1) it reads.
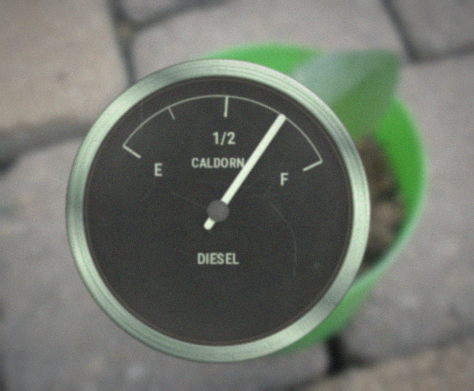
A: 0.75
